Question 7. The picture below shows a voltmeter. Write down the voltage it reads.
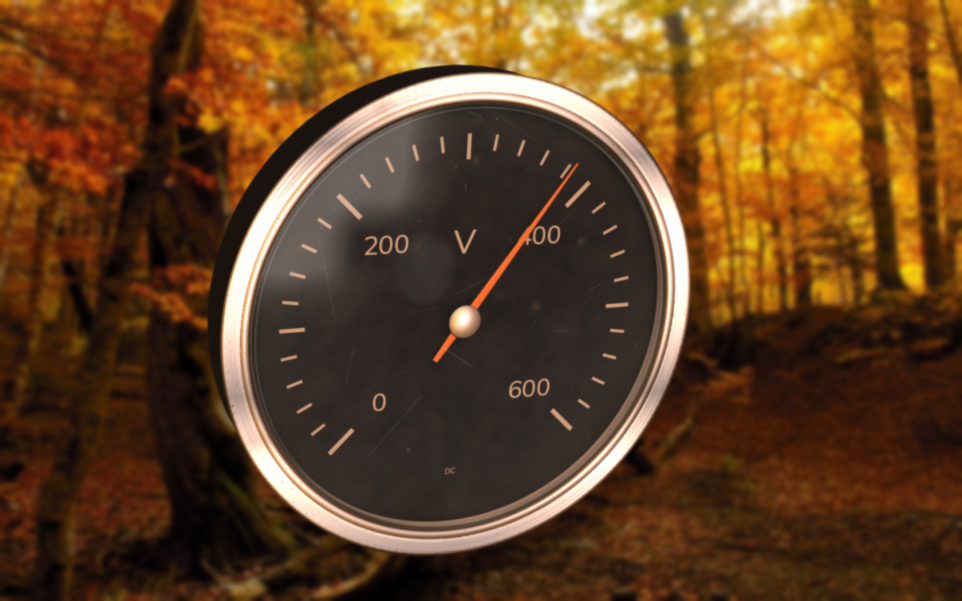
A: 380 V
